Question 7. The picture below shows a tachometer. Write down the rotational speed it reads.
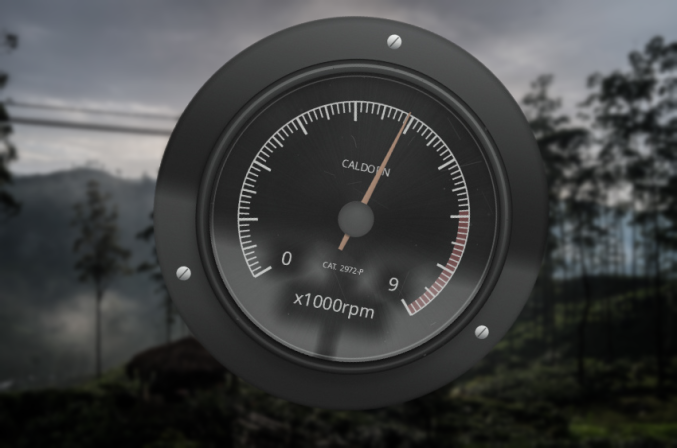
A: 4900 rpm
